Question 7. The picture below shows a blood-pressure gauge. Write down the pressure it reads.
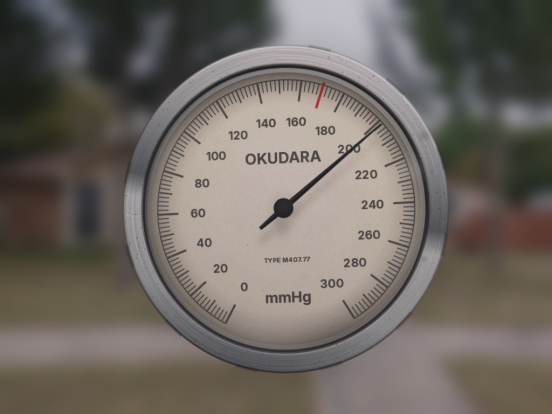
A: 202 mmHg
